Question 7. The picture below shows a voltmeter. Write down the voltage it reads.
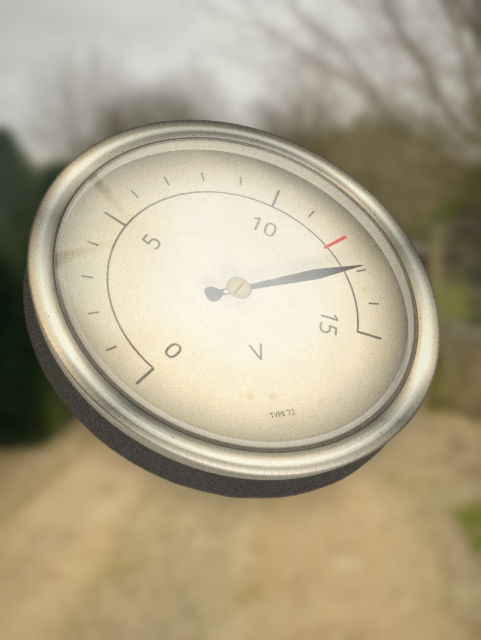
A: 13 V
